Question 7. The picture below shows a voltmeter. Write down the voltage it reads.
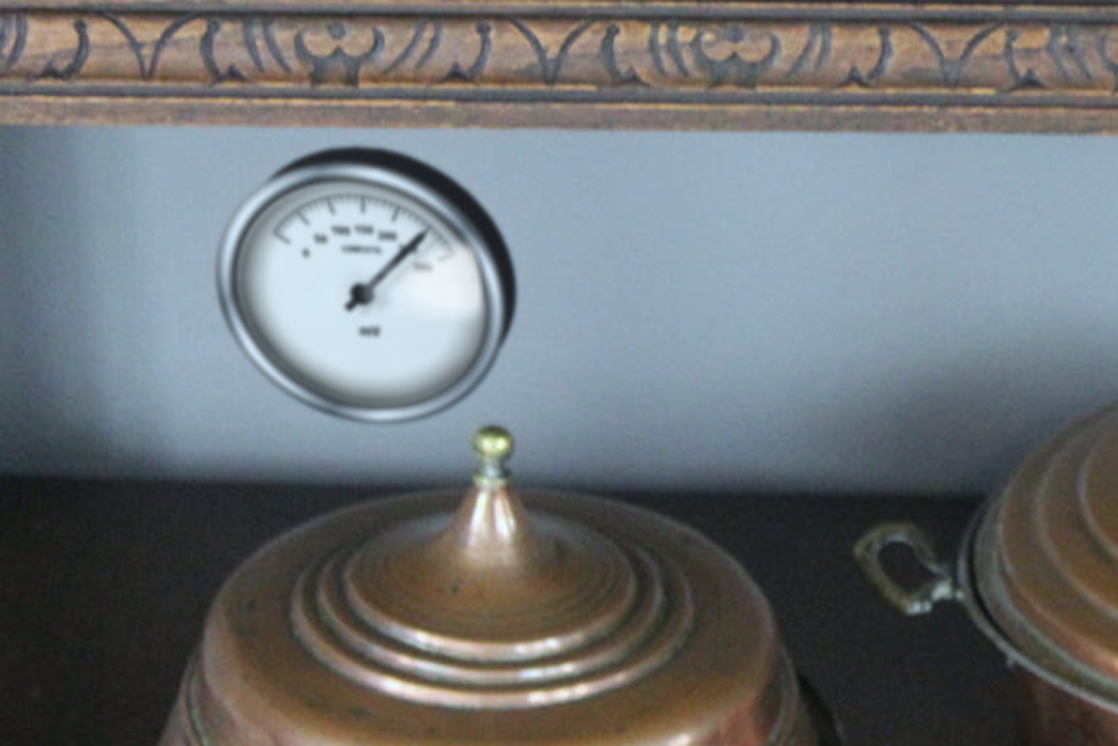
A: 250 mV
